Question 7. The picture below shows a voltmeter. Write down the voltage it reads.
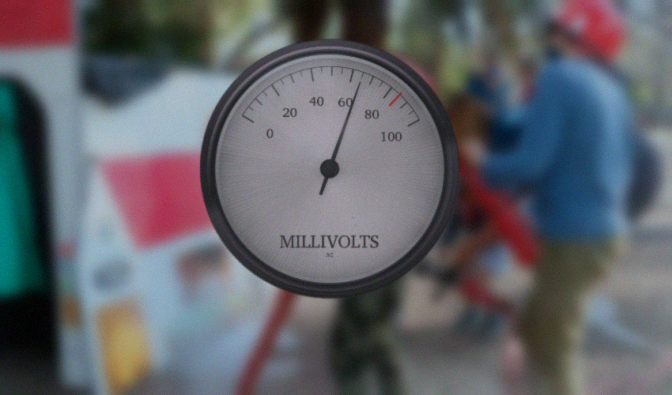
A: 65 mV
